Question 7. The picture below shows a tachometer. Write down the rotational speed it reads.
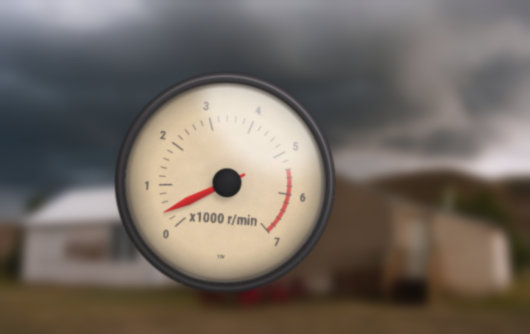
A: 400 rpm
